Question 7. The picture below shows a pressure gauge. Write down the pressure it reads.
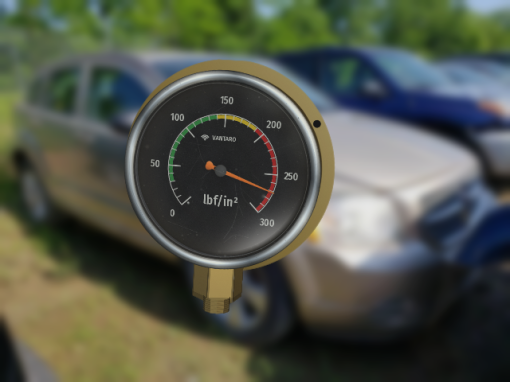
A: 270 psi
